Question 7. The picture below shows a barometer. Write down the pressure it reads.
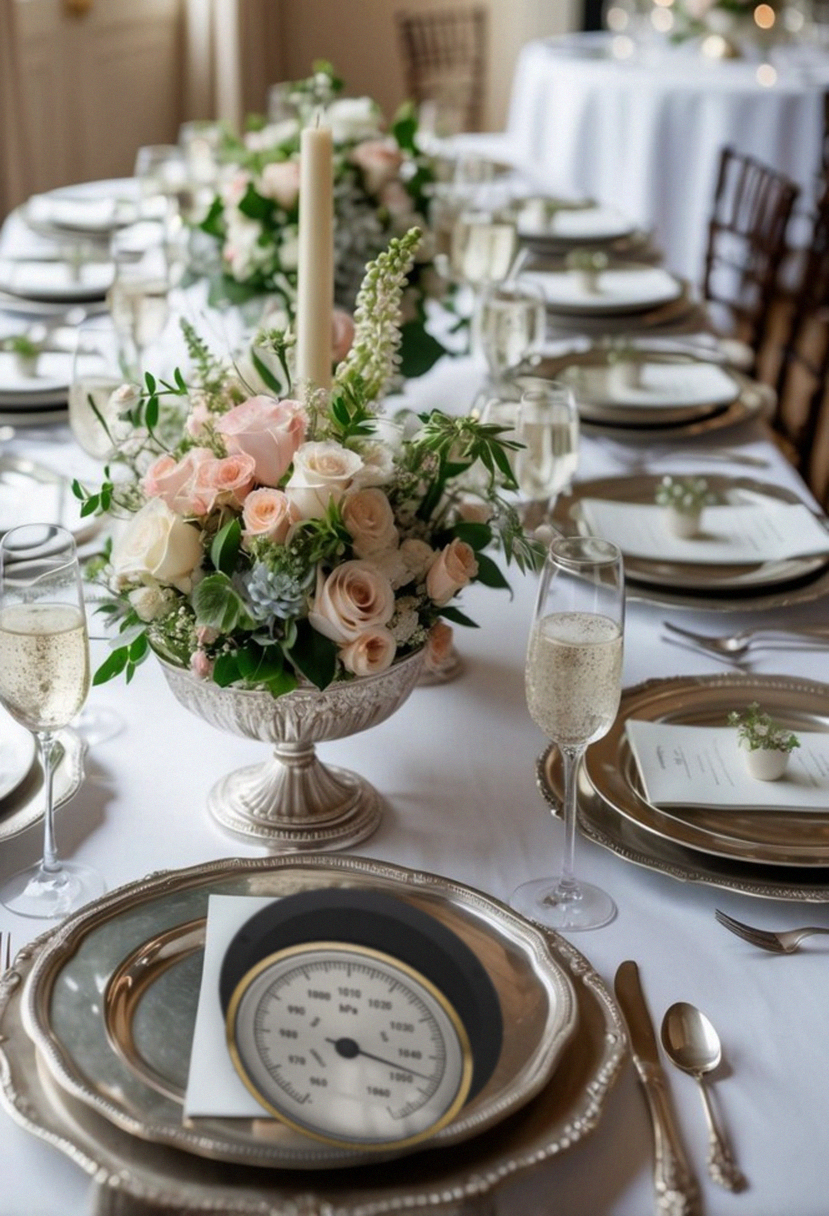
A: 1045 hPa
